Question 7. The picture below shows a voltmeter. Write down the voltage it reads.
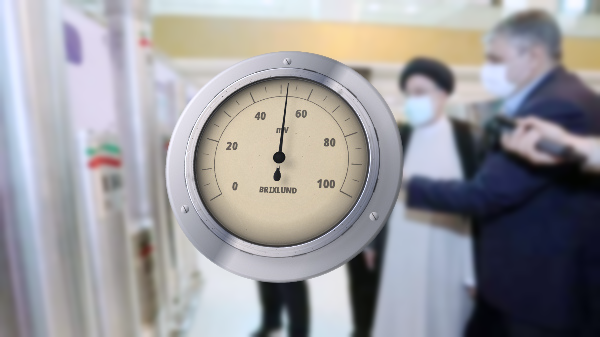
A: 52.5 mV
